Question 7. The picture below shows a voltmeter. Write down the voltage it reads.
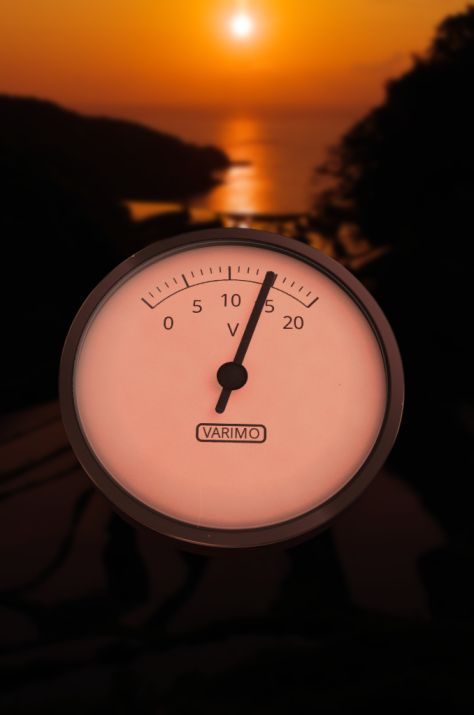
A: 14.5 V
